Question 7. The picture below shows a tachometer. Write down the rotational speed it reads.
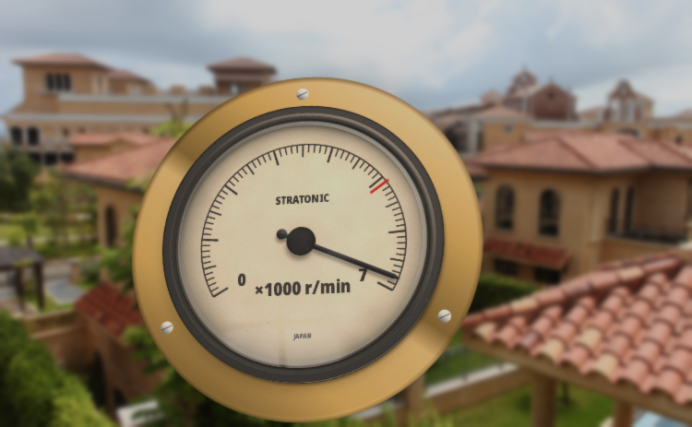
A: 6800 rpm
